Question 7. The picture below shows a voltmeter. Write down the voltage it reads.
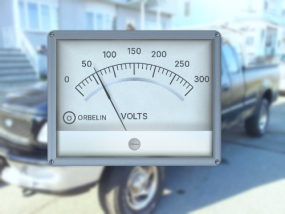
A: 60 V
